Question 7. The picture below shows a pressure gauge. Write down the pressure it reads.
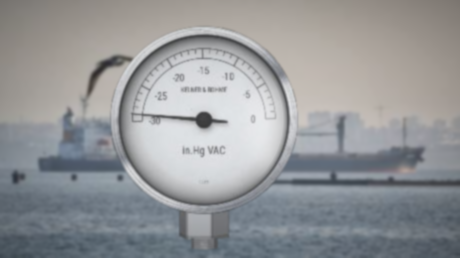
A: -29 inHg
